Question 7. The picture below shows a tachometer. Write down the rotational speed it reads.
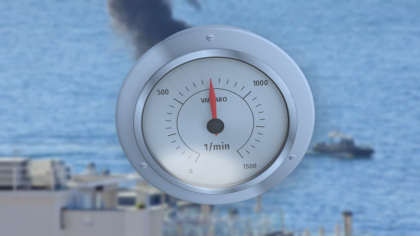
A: 750 rpm
